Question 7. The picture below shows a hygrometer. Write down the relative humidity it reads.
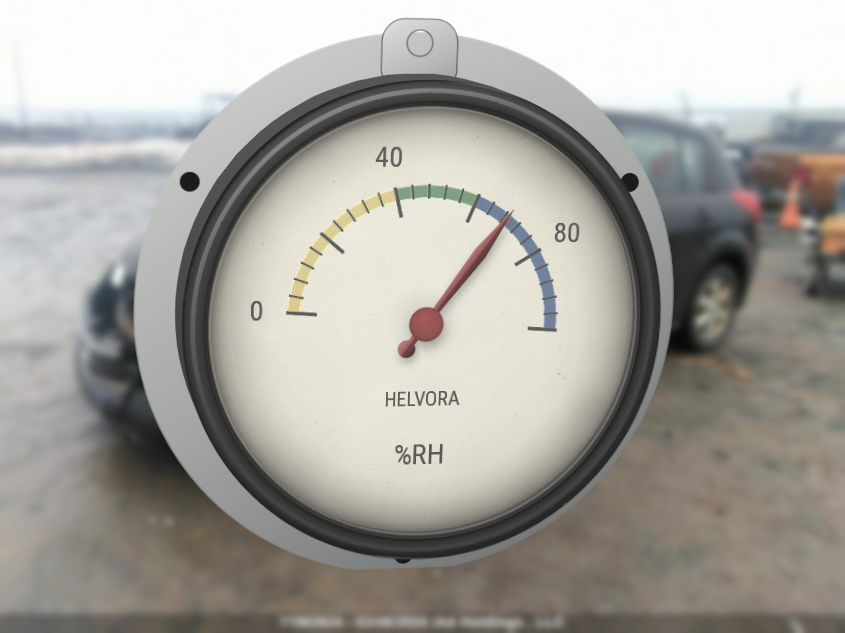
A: 68 %
